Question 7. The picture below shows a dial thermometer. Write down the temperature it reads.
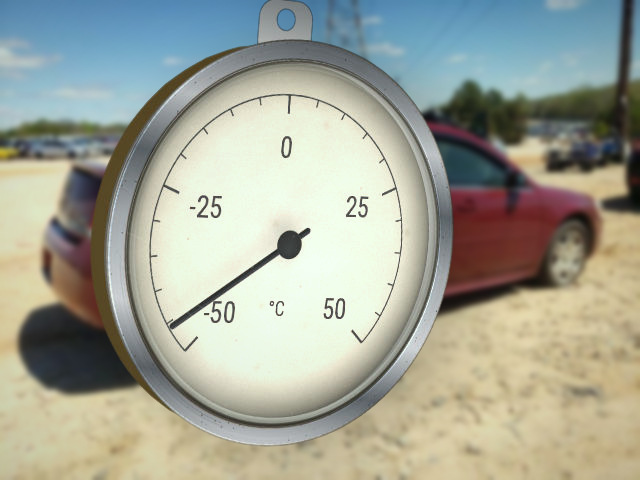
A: -45 °C
